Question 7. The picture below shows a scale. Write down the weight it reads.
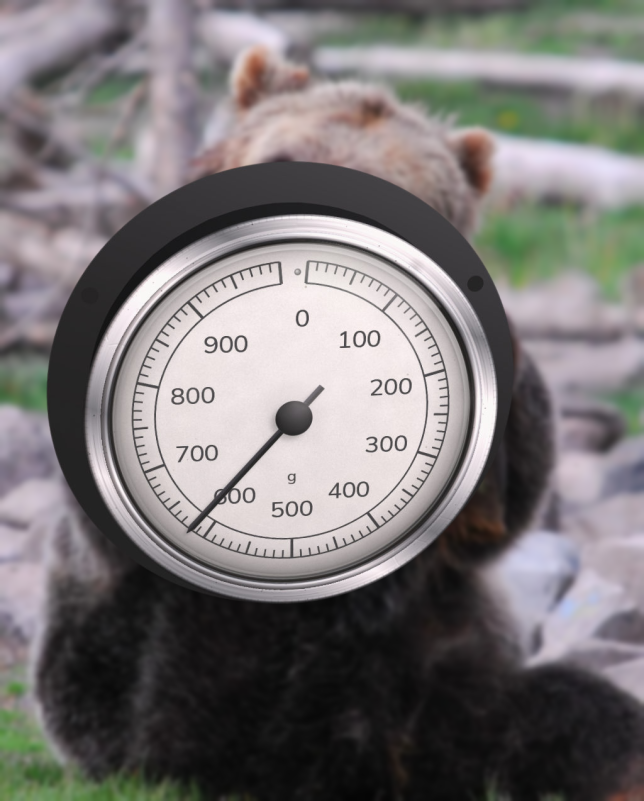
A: 620 g
